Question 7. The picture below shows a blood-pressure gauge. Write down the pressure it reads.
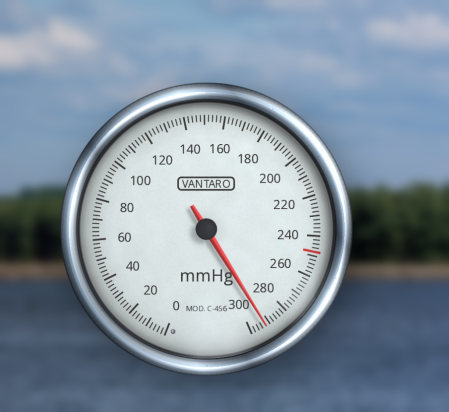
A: 292 mmHg
